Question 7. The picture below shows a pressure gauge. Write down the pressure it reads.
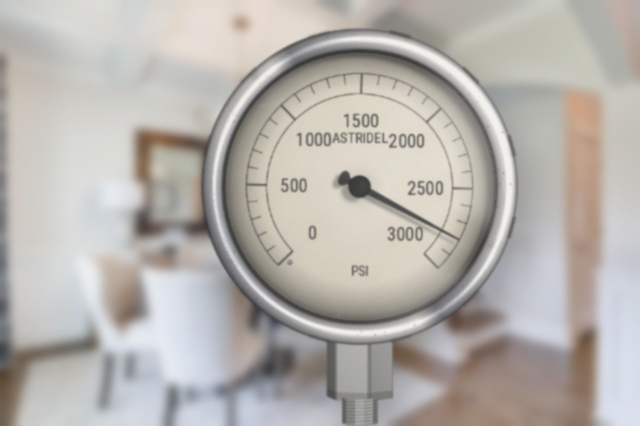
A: 2800 psi
